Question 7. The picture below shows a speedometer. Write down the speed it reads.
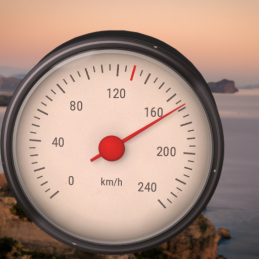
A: 167.5 km/h
